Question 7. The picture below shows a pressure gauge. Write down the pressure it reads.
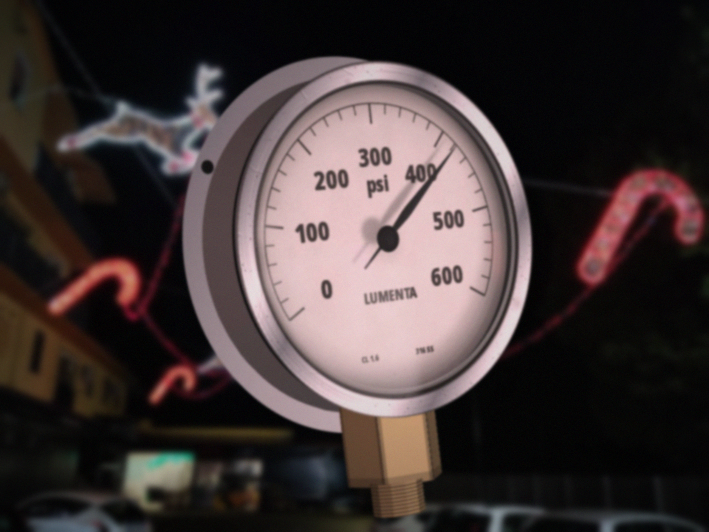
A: 420 psi
